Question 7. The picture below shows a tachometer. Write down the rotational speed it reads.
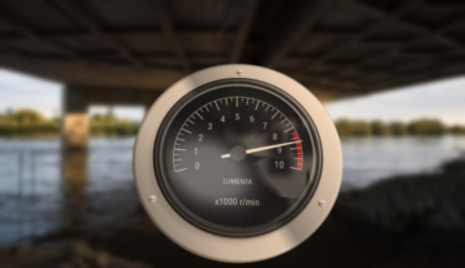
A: 8750 rpm
